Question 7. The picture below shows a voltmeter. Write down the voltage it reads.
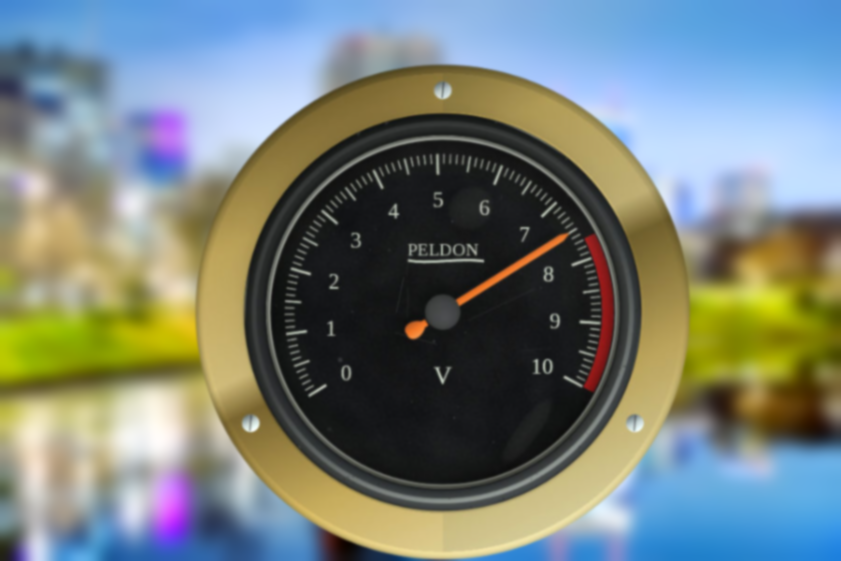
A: 7.5 V
